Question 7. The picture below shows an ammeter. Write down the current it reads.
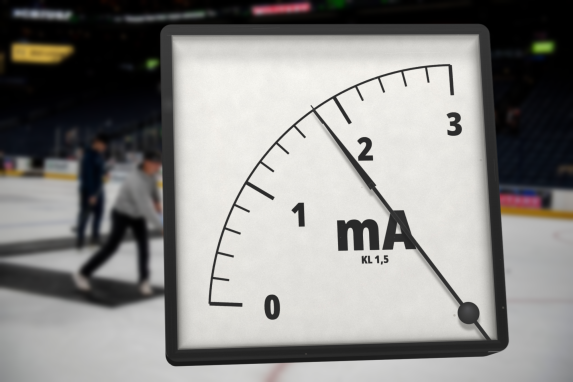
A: 1.8 mA
